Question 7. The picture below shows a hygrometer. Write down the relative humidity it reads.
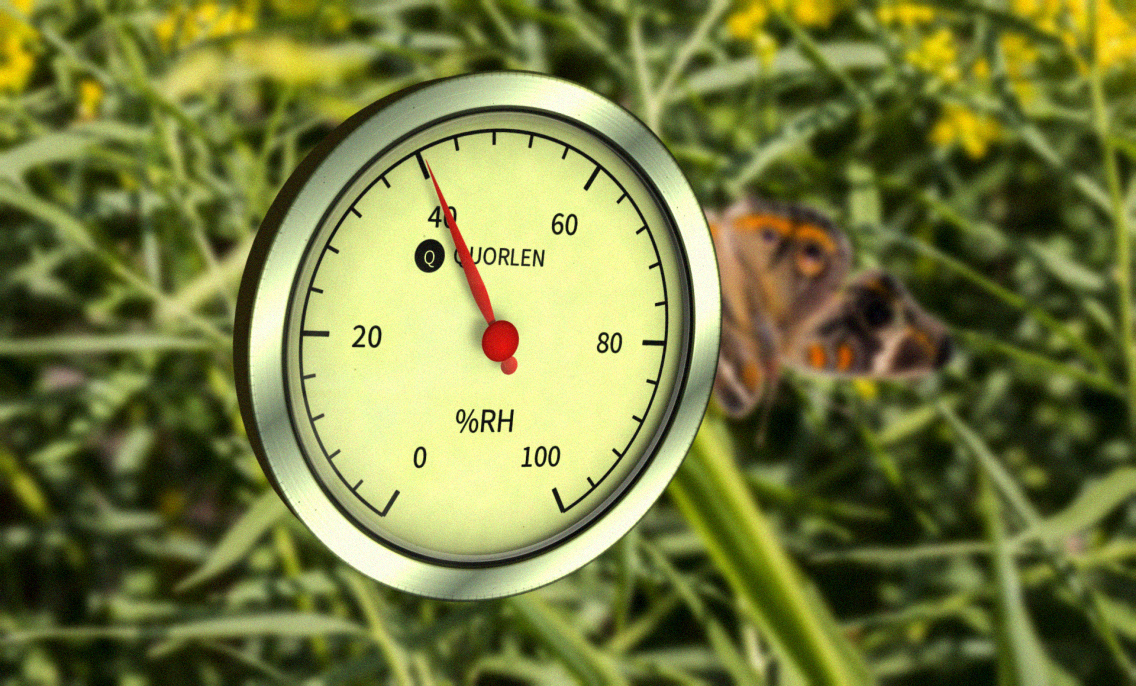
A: 40 %
